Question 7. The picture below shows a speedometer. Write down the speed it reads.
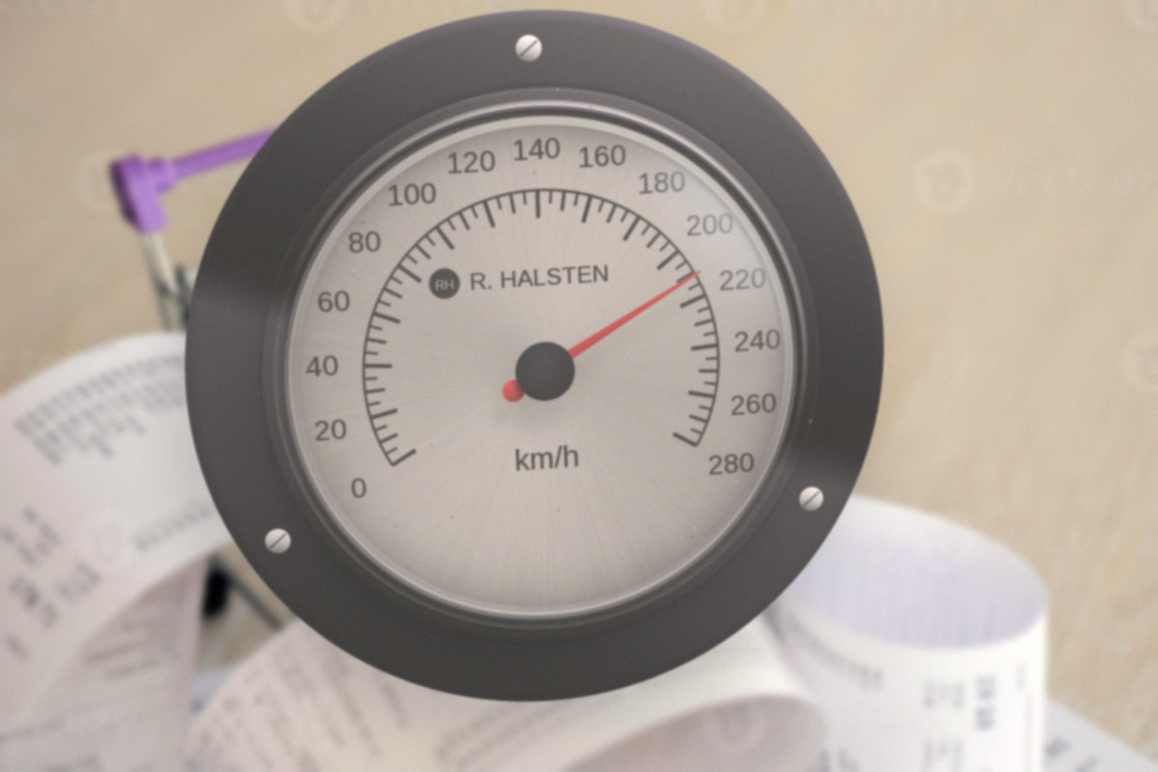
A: 210 km/h
